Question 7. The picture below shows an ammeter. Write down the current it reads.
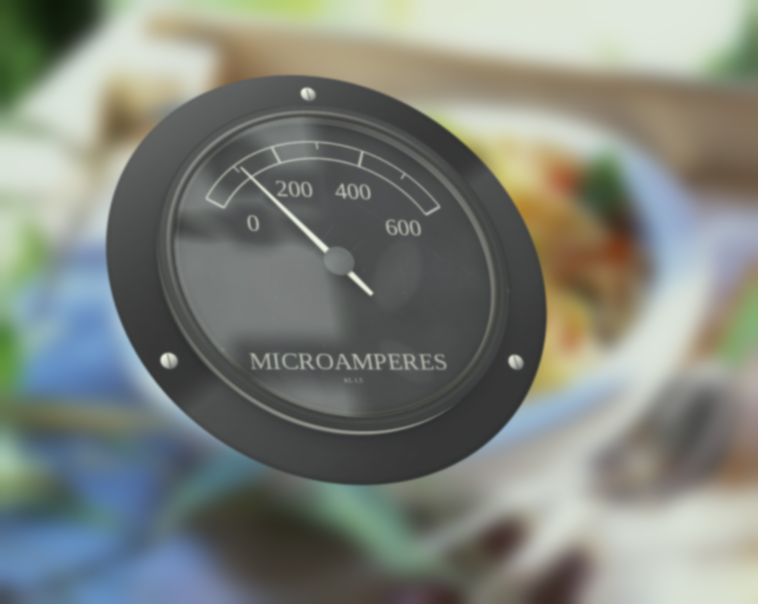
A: 100 µA
